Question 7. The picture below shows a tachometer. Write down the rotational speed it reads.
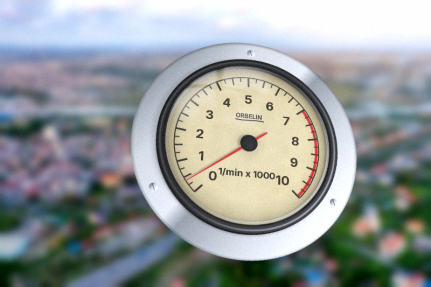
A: 375 rpm
